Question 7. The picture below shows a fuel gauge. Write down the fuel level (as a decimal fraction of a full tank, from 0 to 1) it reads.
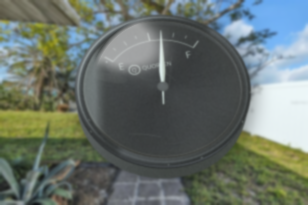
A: 0.625
